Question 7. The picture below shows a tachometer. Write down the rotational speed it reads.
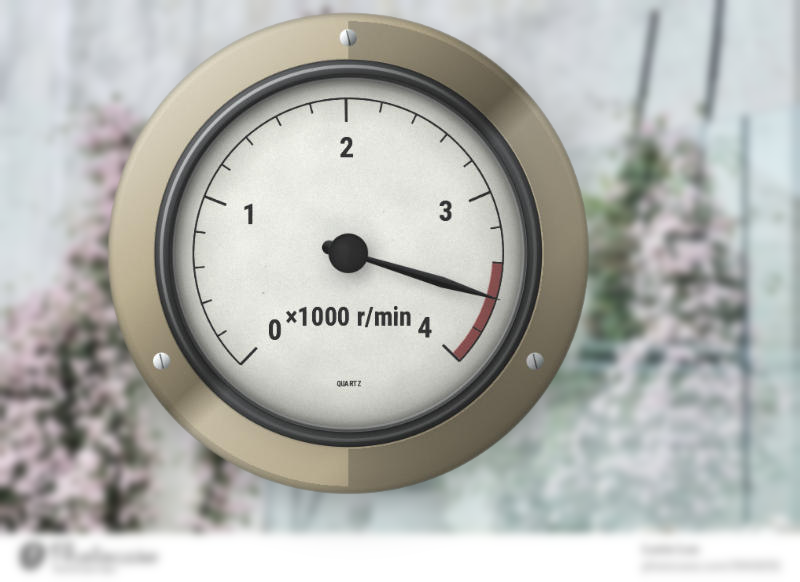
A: 3600 rpm
